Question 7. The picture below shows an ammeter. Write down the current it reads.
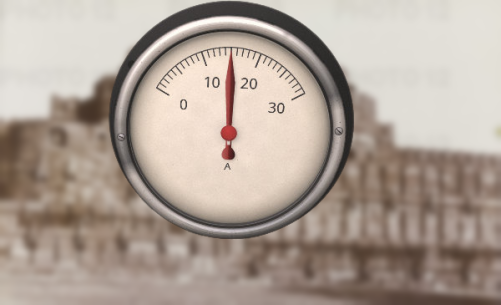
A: 15 A
